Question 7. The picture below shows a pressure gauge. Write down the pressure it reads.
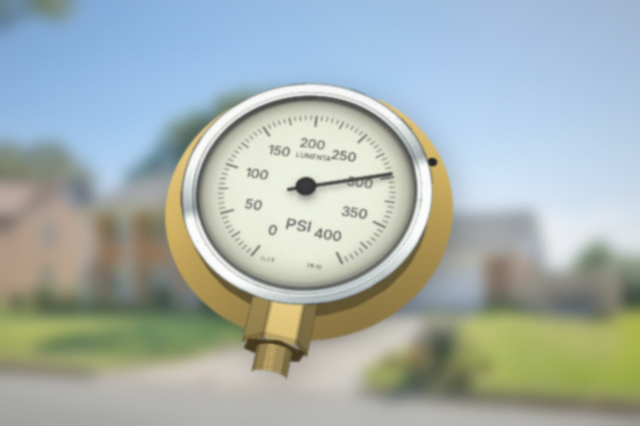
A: 300 psi
